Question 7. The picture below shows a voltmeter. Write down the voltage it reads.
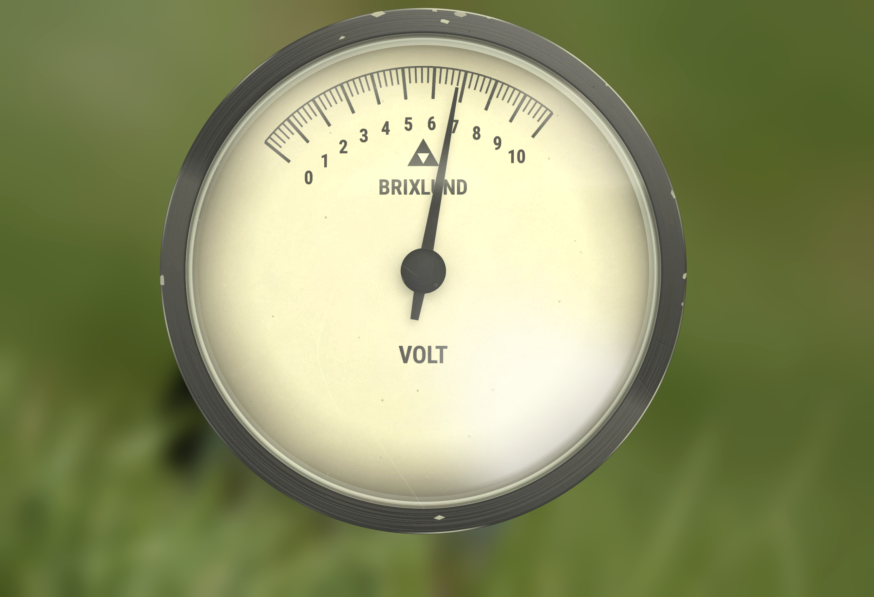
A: 6.8 V
